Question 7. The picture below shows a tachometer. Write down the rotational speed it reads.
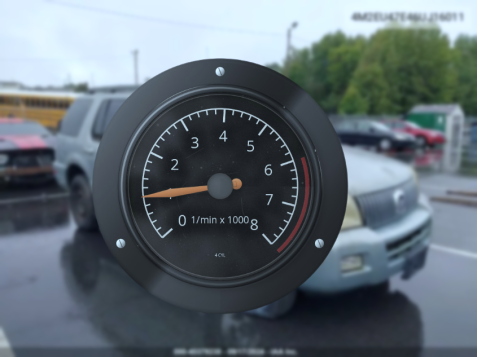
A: 1000 rpm
